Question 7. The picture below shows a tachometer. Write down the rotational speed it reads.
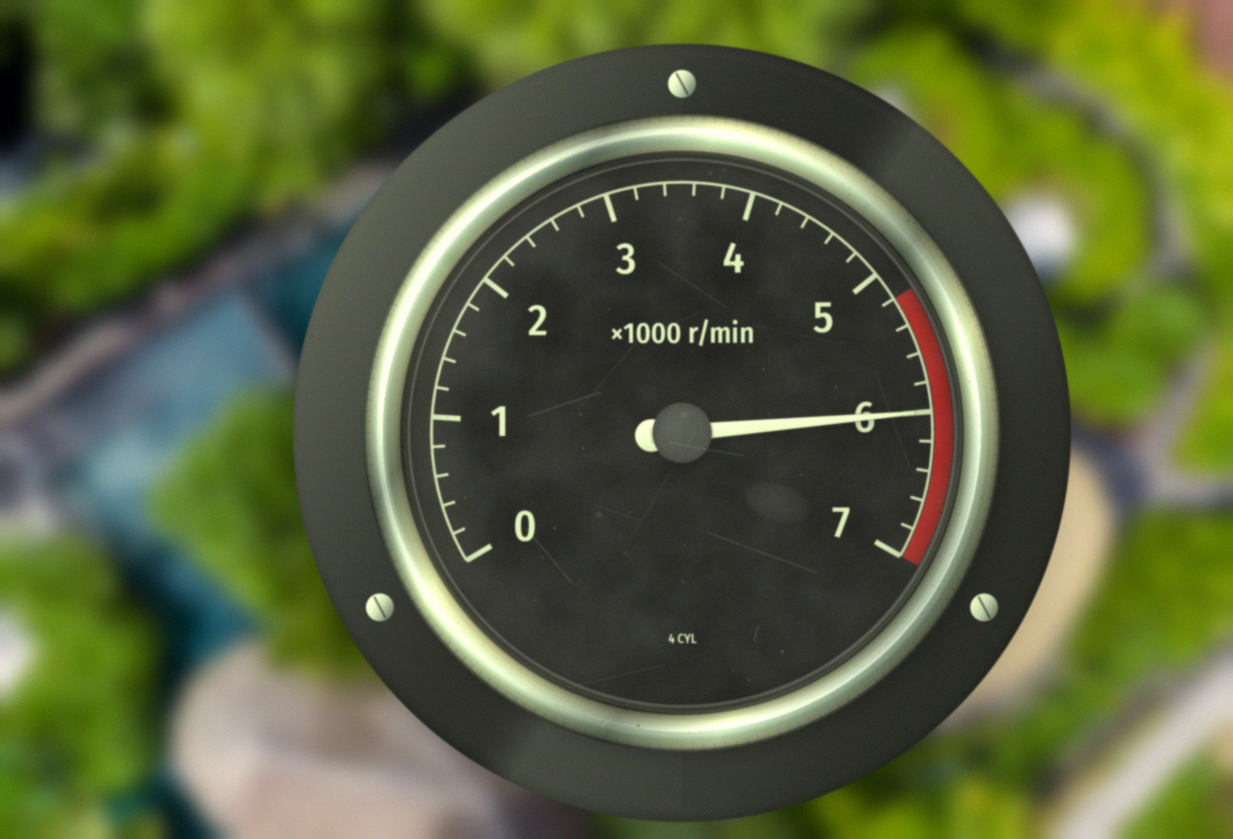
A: 6000 rpm
